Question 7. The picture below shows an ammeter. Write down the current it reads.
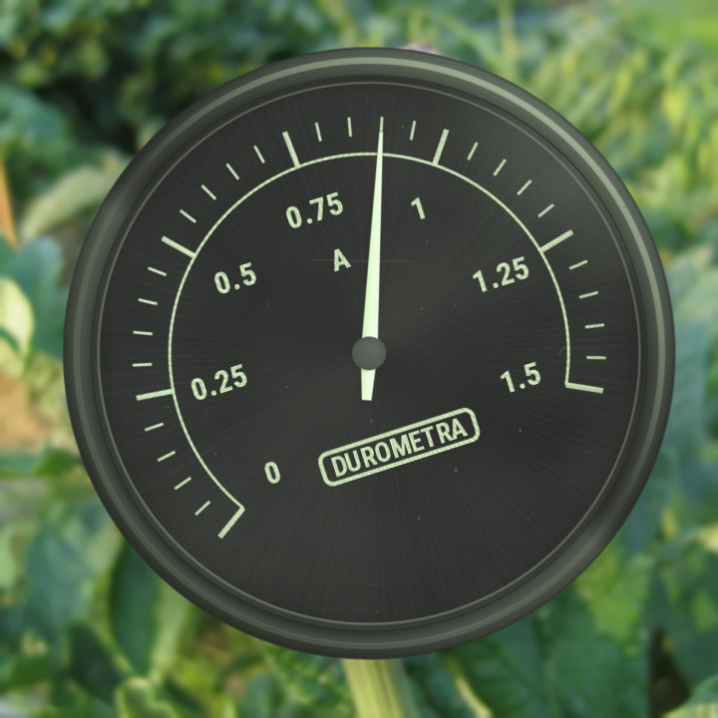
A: 0.9 A
